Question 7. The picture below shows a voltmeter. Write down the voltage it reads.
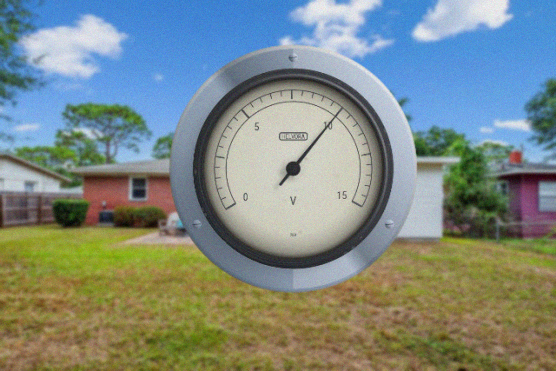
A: 10 V
